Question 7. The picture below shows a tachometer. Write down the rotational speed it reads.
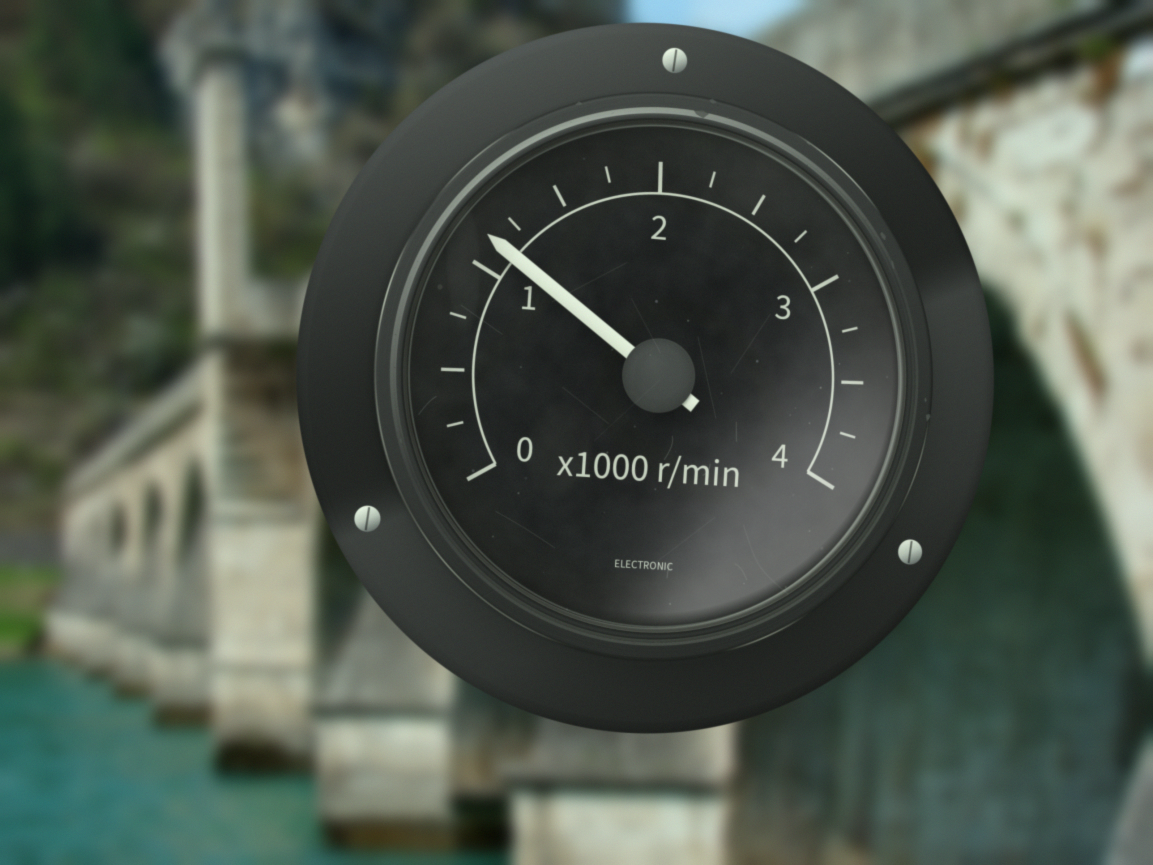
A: 1125 rpm
